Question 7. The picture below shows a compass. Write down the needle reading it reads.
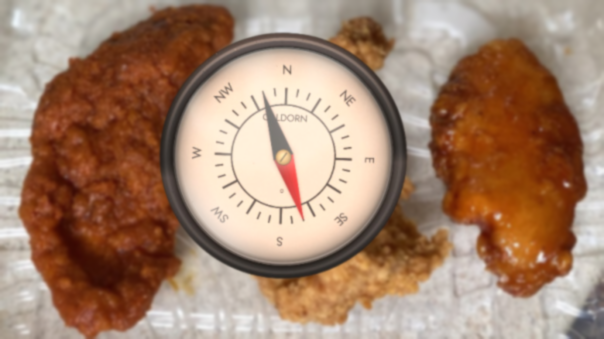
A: 160 °
